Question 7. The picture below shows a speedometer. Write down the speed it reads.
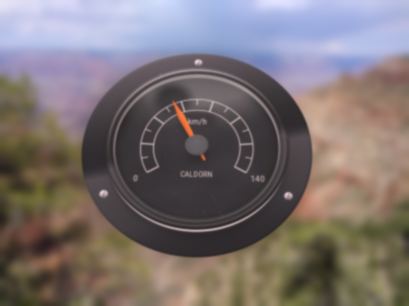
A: 55 km/h
